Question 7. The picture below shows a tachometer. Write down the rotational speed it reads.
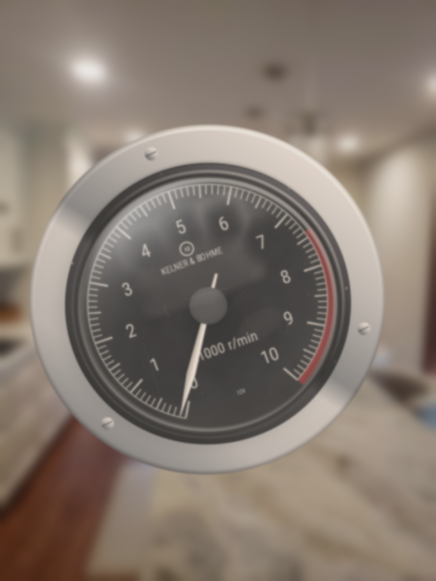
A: 100 rpm
